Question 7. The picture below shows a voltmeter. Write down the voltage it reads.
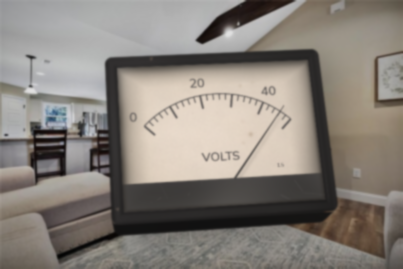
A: 46 V
